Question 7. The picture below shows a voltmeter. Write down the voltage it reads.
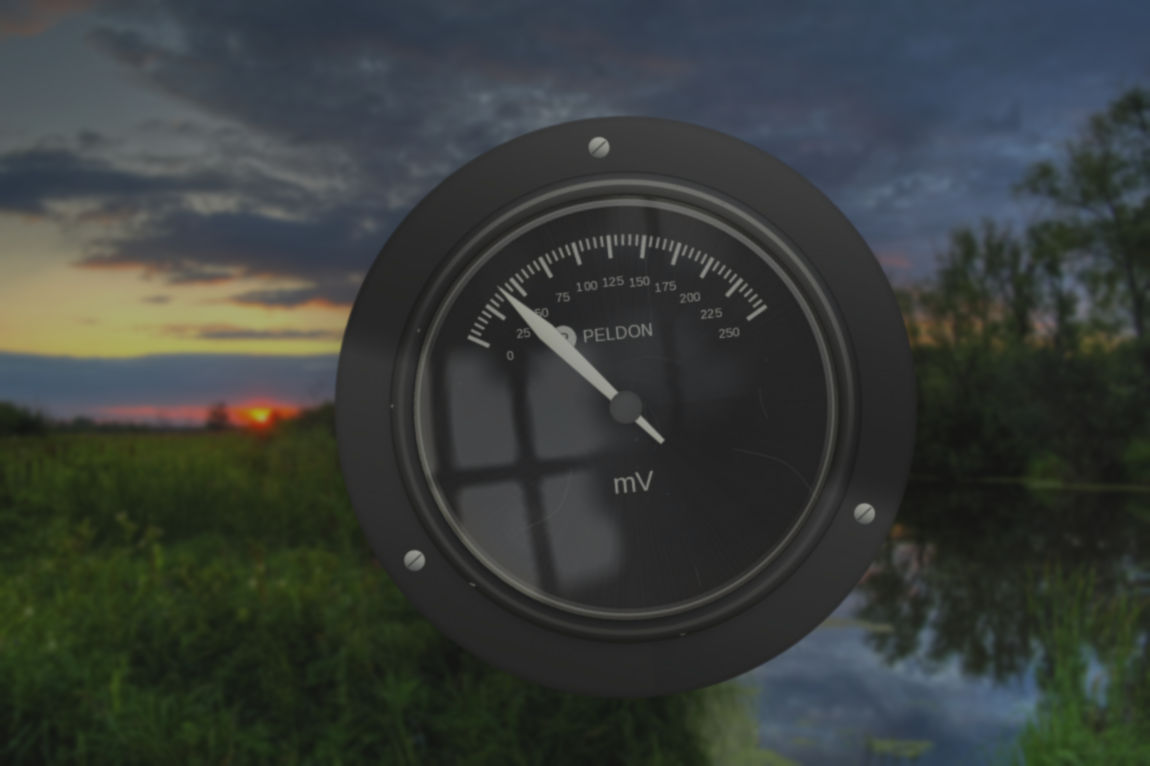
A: 40 mV
